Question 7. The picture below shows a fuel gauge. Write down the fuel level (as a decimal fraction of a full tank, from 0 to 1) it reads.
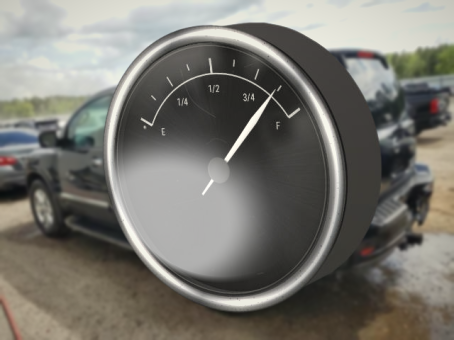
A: 0.875
